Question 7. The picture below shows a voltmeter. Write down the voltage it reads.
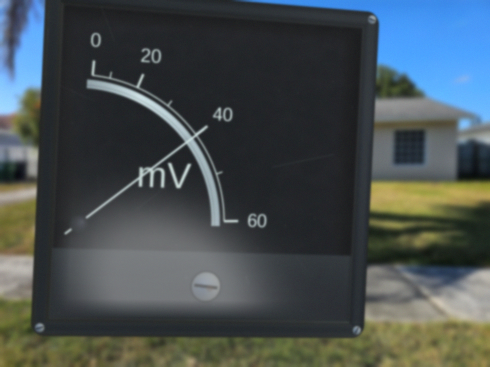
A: 40 mV
